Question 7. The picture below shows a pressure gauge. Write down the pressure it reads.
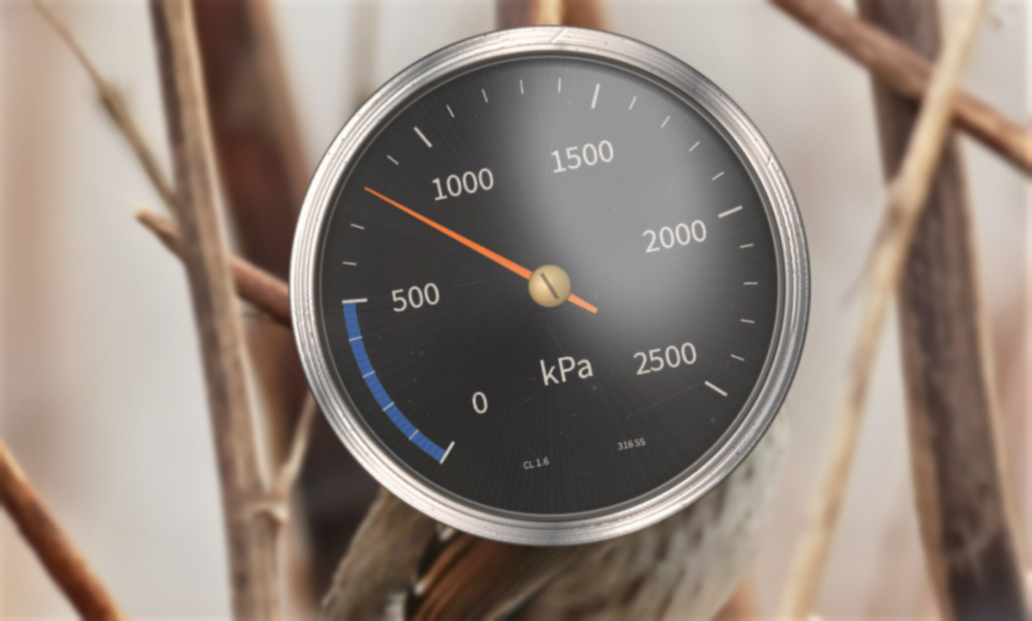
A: 800 kPa
